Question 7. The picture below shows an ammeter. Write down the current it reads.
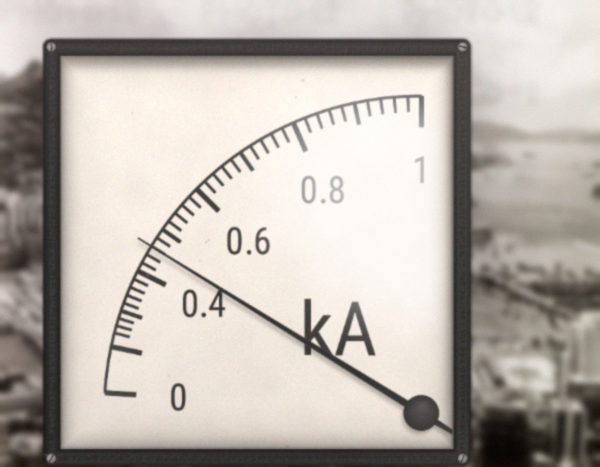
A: 0.46 kA
